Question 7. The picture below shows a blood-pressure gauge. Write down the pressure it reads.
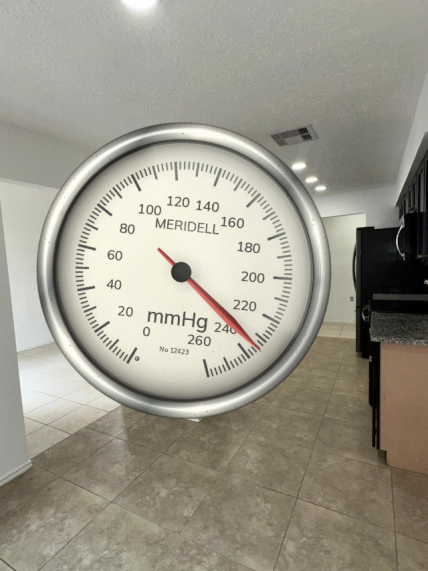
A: 234 mmHg
